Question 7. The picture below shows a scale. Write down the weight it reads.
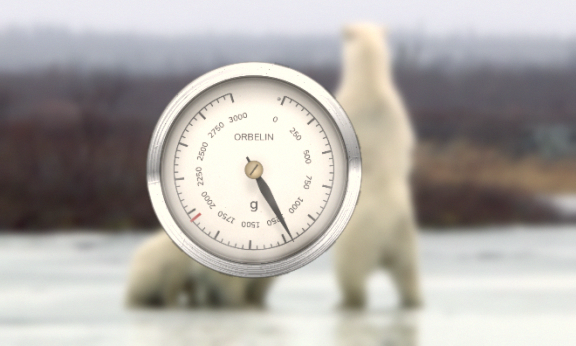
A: 1200 g
